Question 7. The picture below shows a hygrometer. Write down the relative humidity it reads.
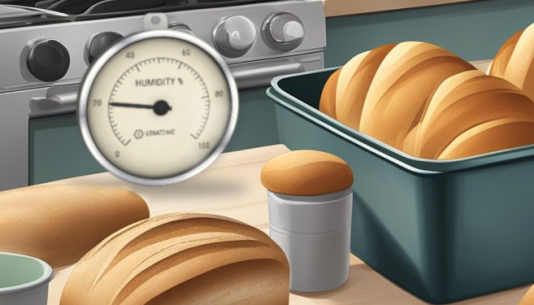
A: 20 %
